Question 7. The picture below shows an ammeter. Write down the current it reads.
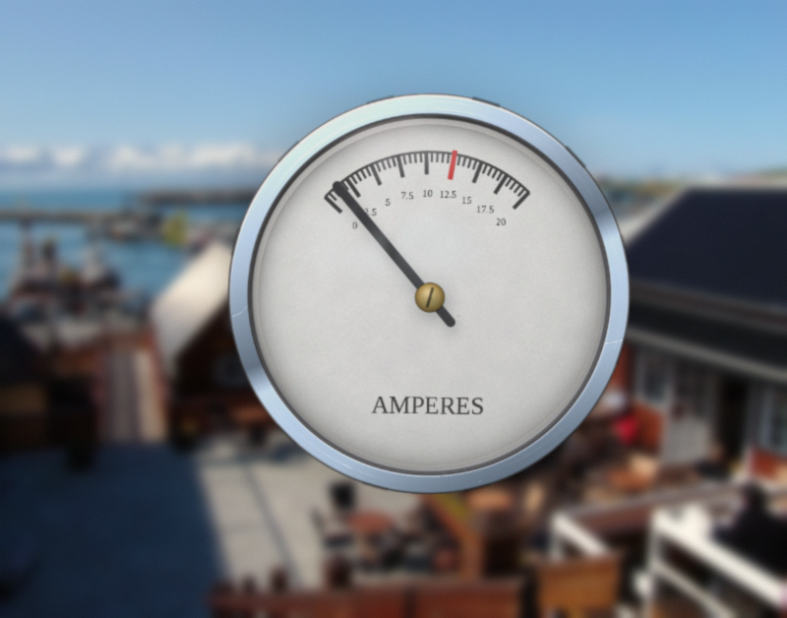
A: 1.5 A
